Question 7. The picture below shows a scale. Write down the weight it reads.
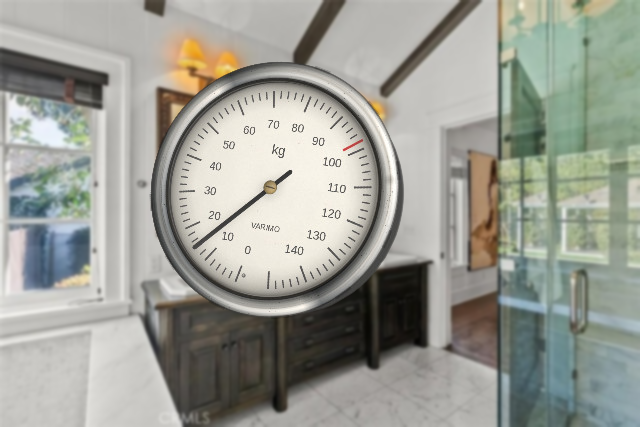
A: 14 kg
